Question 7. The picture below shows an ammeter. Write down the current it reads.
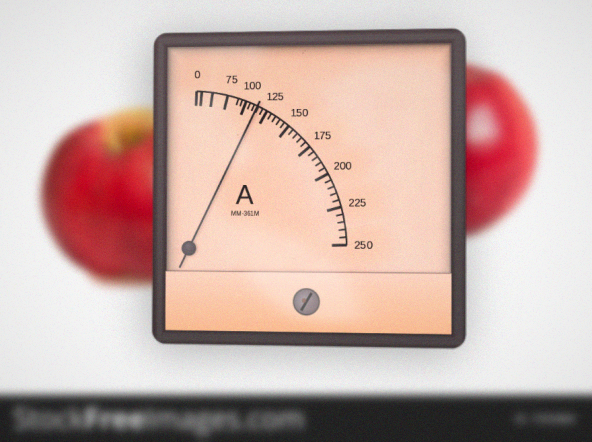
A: 115 A
